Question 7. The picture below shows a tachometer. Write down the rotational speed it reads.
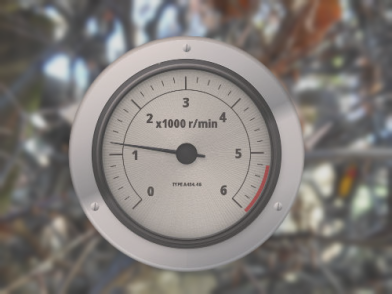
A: 1200 rpm
